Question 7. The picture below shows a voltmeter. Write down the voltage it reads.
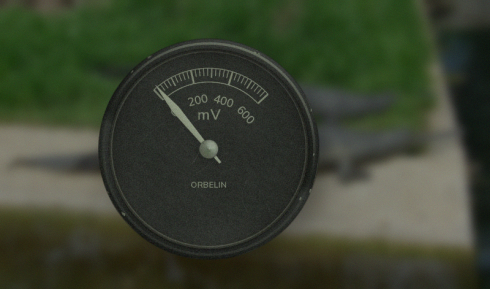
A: 20 mV
